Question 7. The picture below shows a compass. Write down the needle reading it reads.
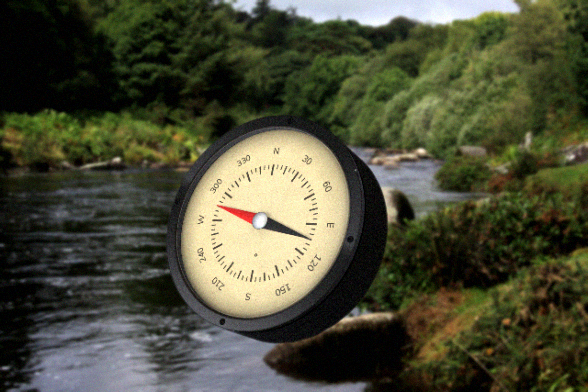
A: 285 °
